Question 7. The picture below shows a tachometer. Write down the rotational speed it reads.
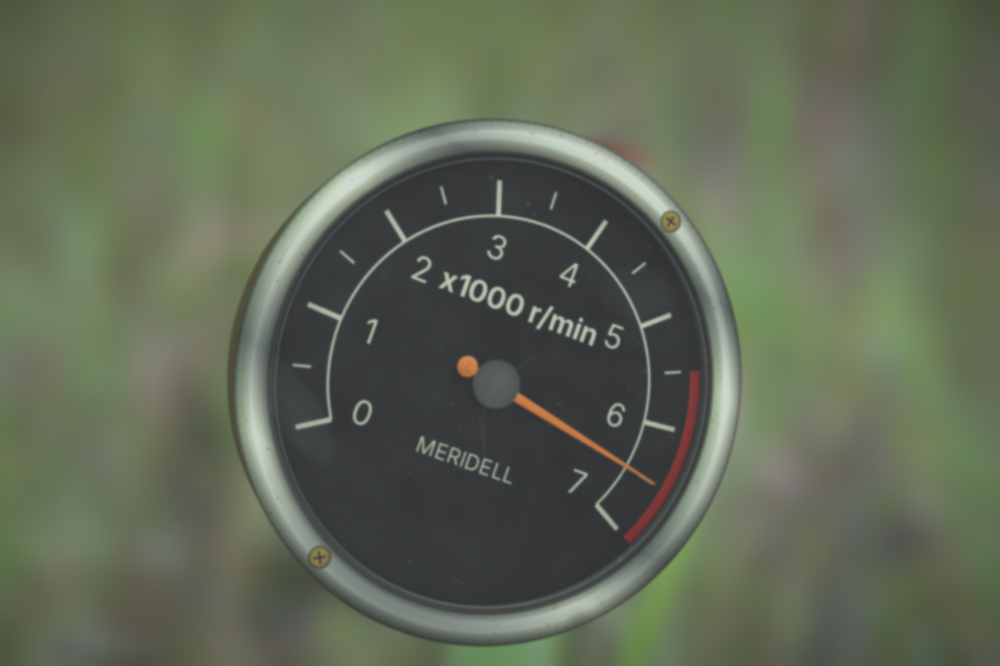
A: 6500 rpm
